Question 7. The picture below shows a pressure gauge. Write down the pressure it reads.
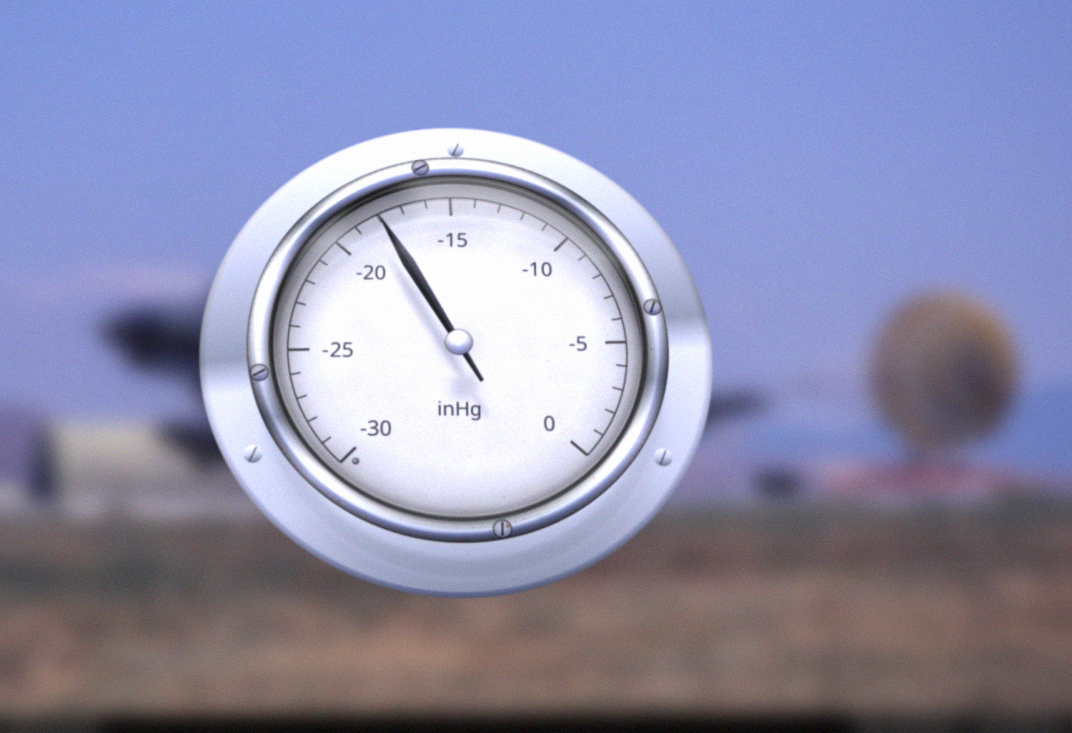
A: -18 inHg
